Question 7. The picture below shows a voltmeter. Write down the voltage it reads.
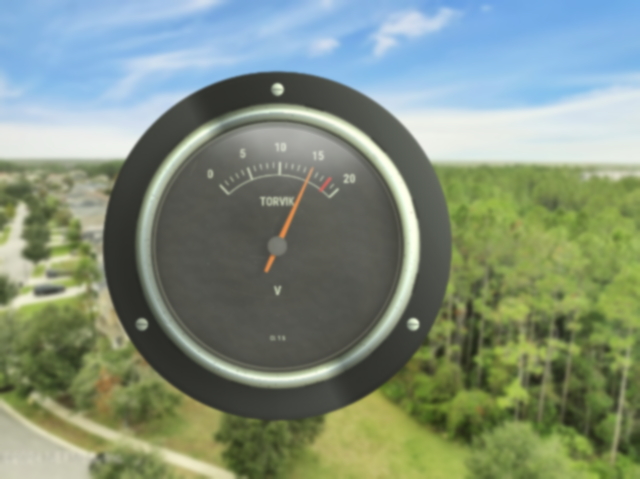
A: 15 V
